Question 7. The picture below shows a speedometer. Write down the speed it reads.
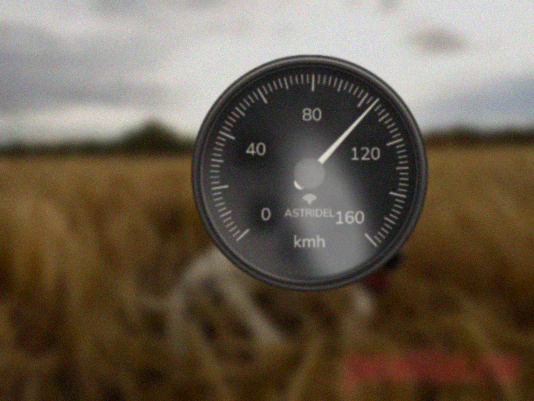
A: 104 km/h
